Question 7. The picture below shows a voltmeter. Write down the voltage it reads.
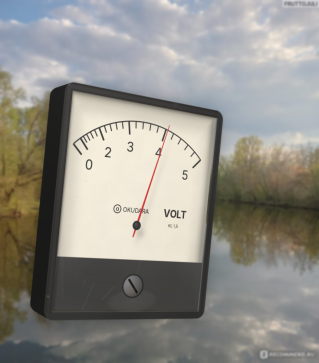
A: 4 V
